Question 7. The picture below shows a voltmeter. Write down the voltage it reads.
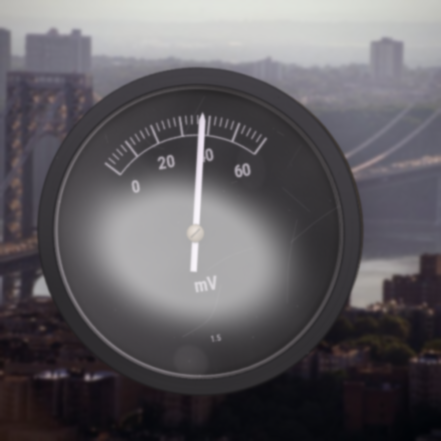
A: 38 mV
